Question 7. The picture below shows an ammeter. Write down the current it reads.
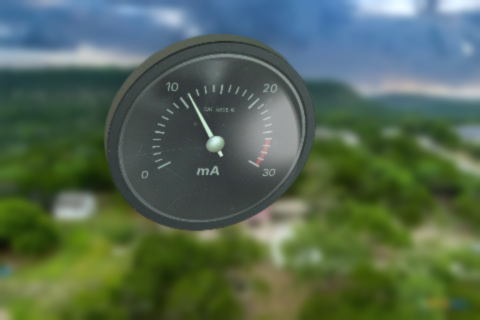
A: 11 mA
